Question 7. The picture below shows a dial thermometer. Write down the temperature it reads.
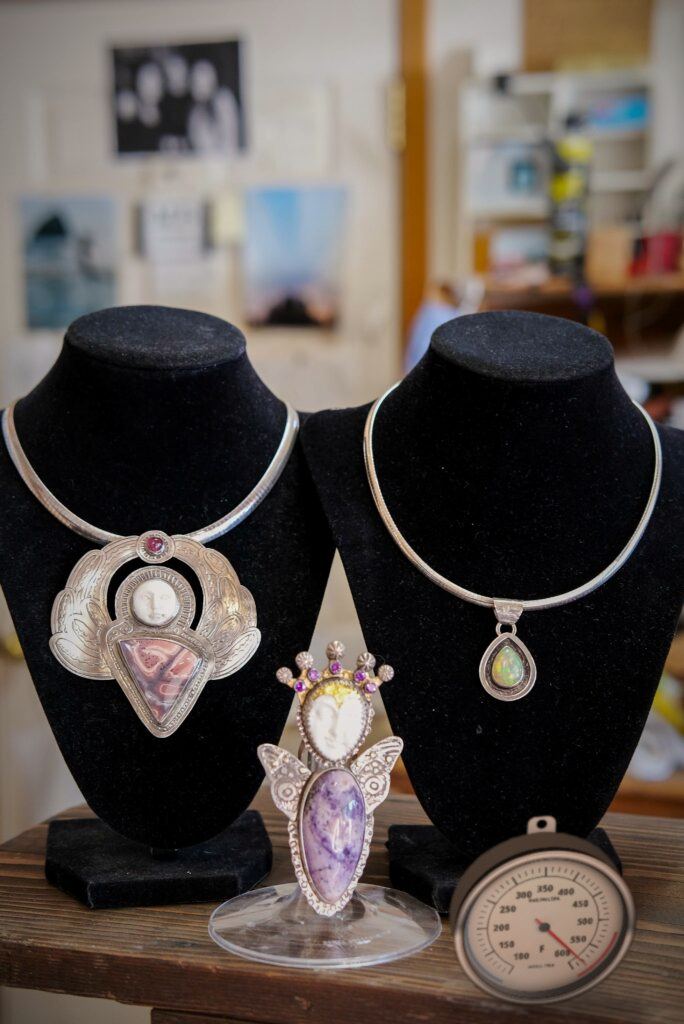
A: 580 °F
